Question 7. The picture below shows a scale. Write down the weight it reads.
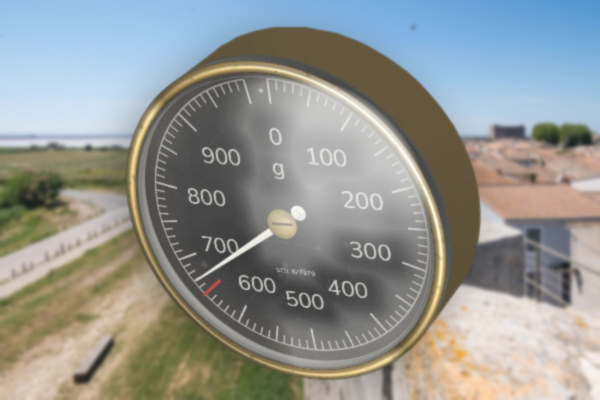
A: 670 g
